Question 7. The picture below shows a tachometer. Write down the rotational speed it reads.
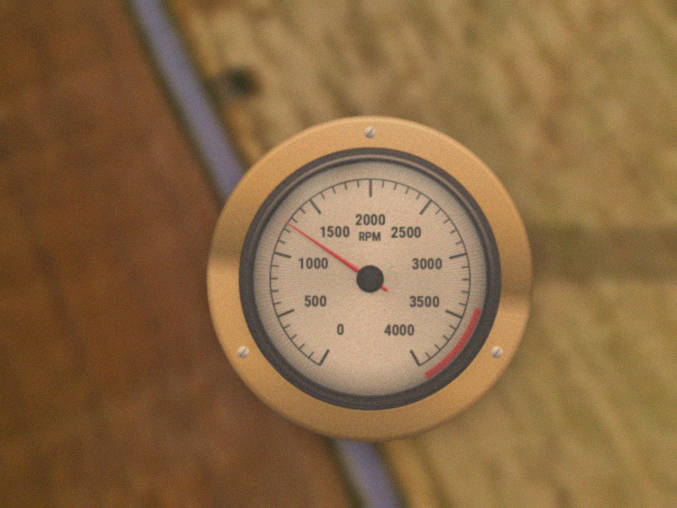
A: 1250 rpm
